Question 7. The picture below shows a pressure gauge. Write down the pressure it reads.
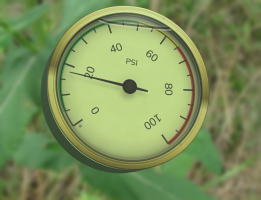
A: 17.5 psi
